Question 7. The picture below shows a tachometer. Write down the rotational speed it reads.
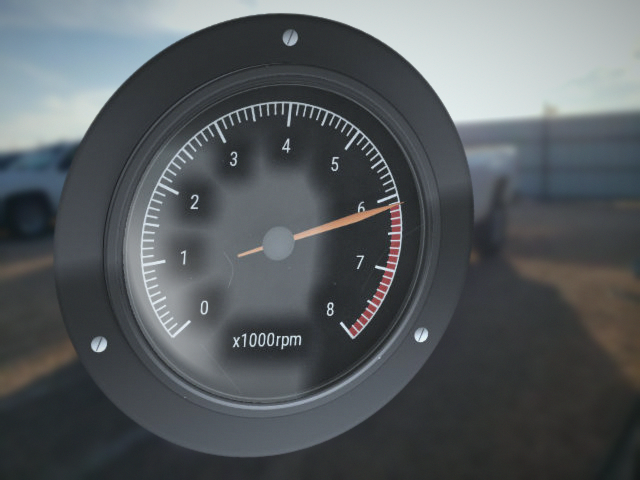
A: 6100 rpm
